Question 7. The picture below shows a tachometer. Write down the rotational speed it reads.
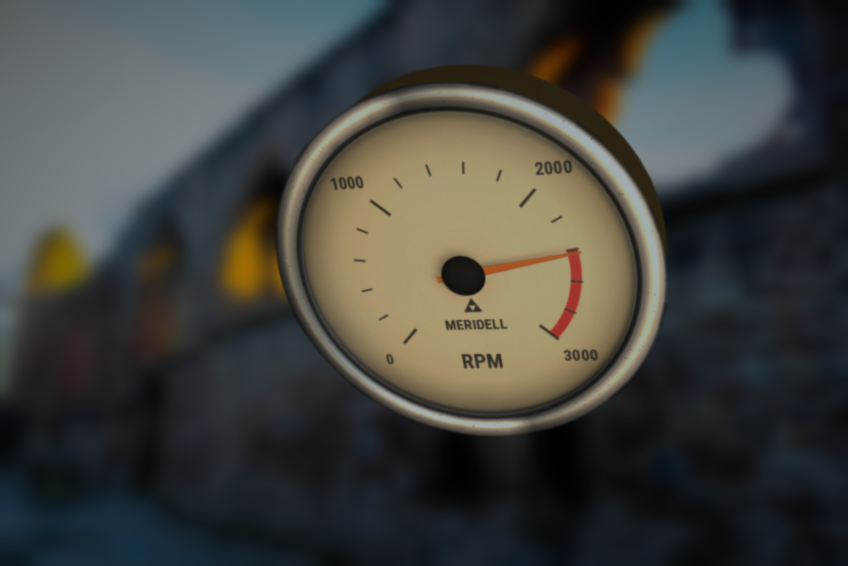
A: 2400 rpm
